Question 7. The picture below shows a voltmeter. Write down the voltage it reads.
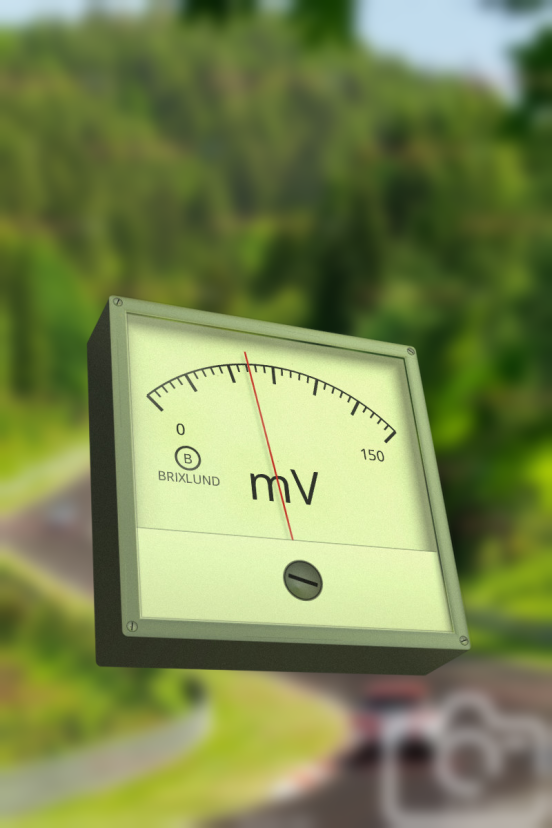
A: 60 mV
